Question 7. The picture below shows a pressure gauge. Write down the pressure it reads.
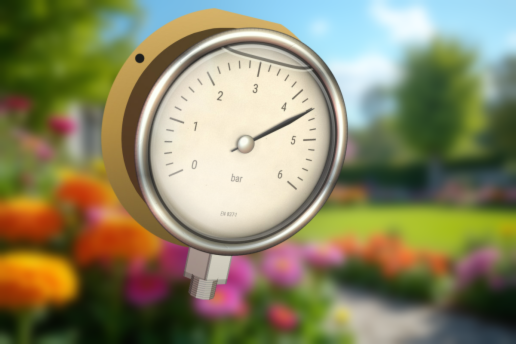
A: 4.4 bar
